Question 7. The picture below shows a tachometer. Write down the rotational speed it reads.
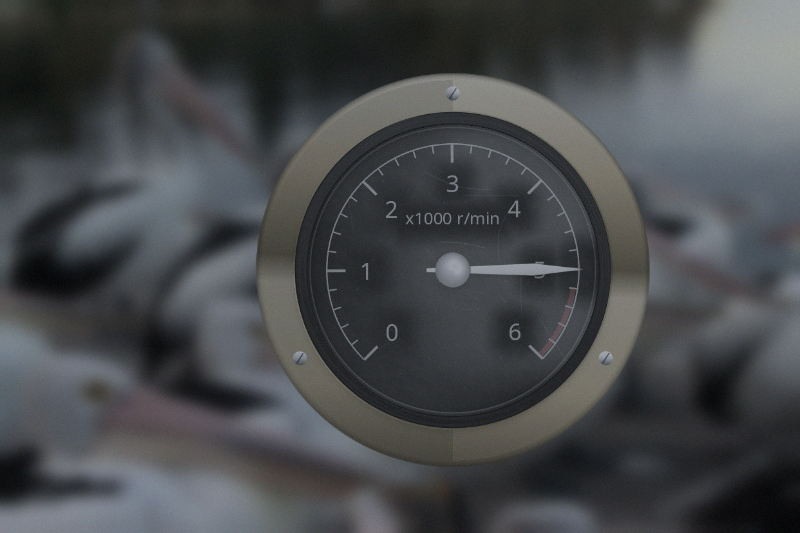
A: 5000 rpm
